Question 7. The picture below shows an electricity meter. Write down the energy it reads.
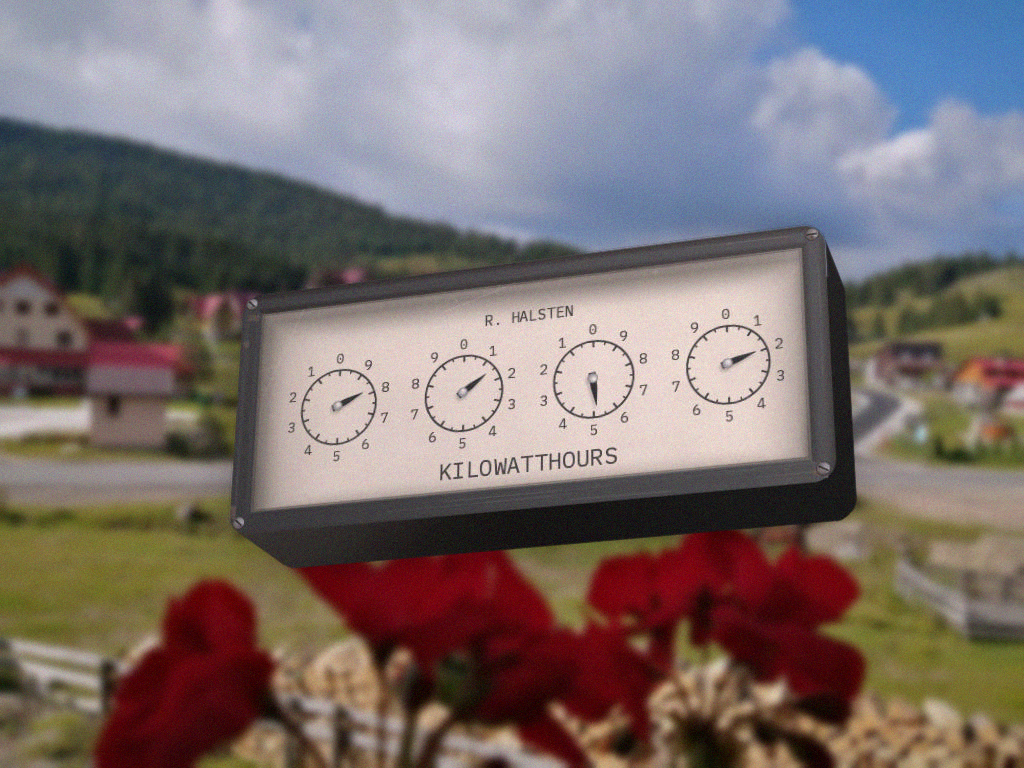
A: 8152 kWh
